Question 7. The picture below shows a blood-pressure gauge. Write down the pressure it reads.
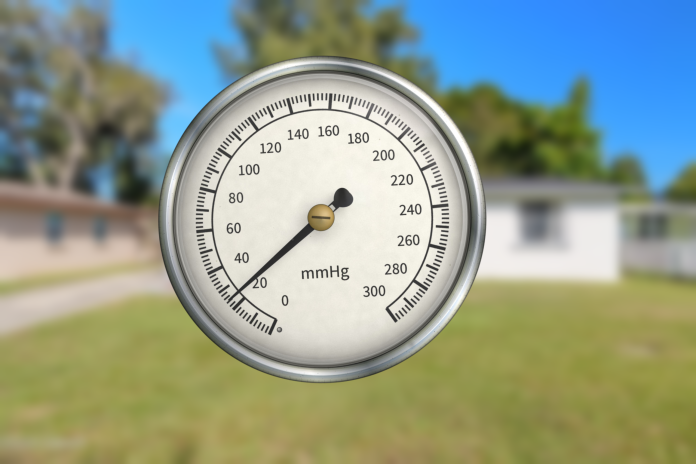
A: 24 mmHg
